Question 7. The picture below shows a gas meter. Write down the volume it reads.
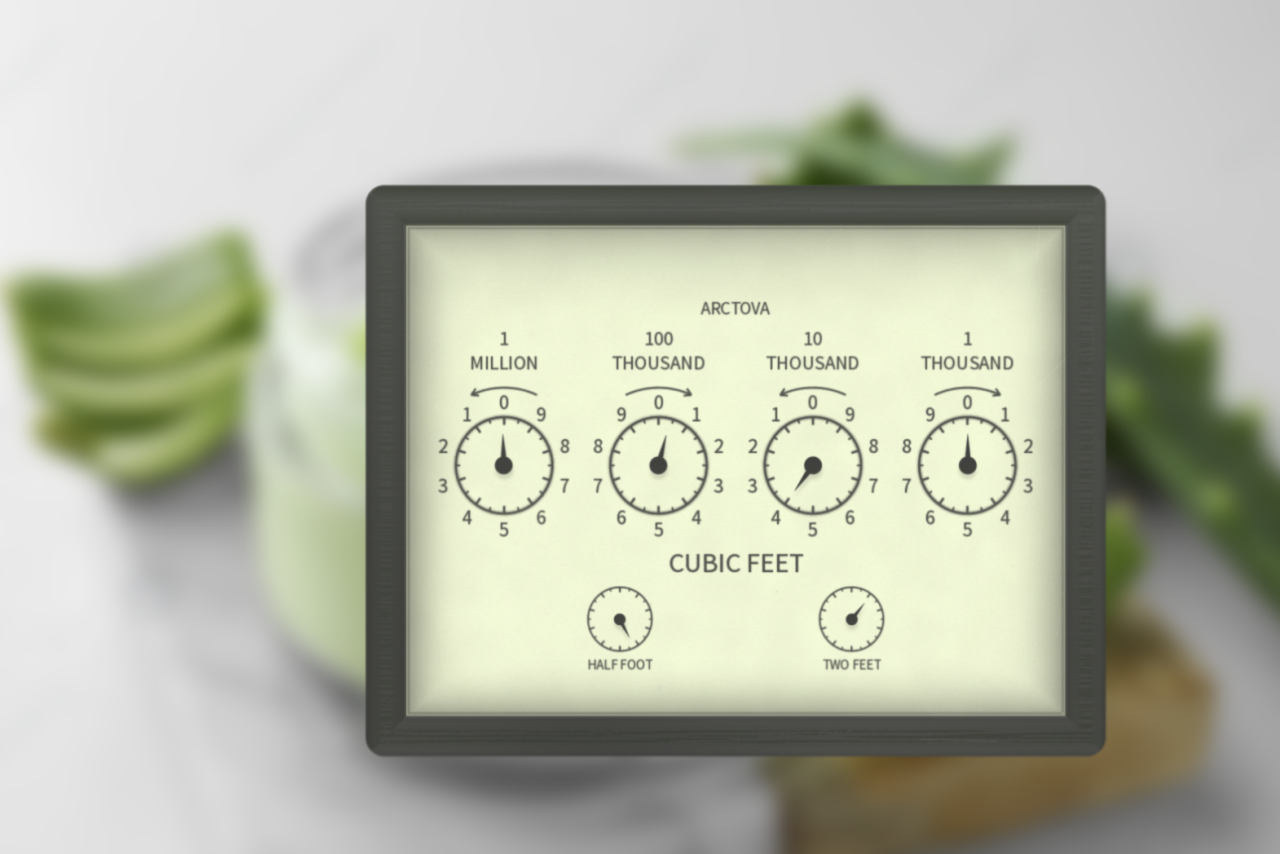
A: 4000 ft³
